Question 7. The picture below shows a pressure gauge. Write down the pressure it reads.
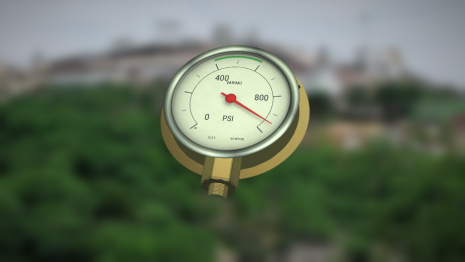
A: 950 psi
